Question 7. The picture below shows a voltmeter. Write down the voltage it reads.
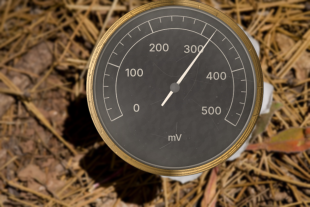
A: 320 mV
